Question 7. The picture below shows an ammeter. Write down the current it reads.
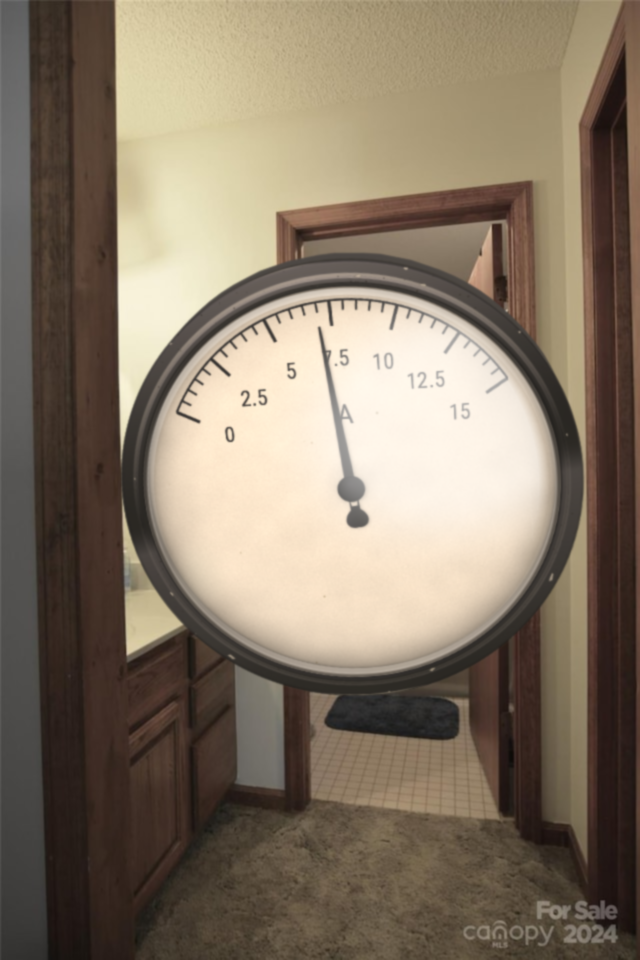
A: 7 A
